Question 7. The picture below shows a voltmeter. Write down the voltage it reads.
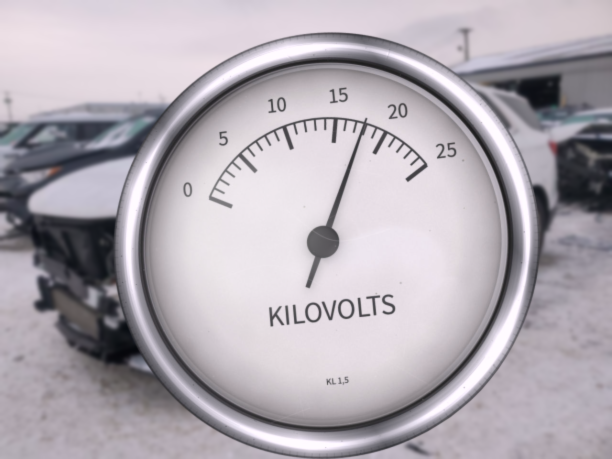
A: 18 kV
